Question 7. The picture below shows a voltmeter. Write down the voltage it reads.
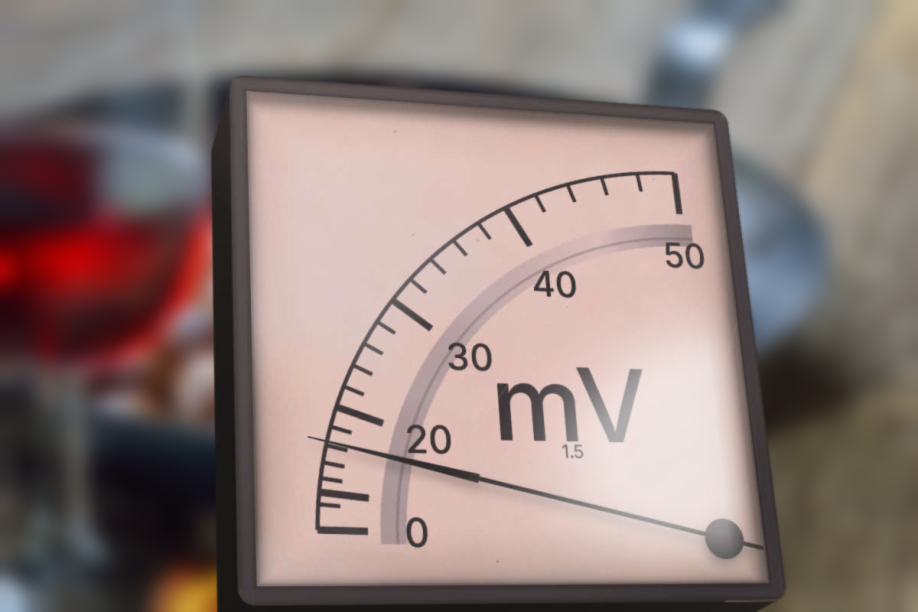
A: 16 mV
